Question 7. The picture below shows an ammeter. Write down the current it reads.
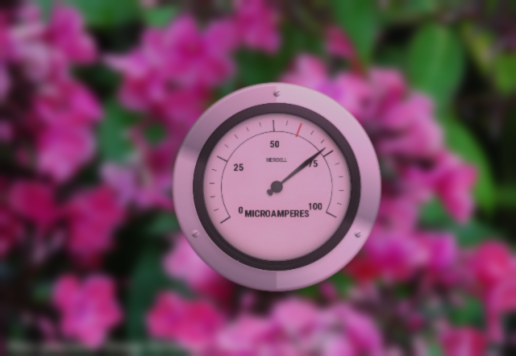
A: 72.5 µA
